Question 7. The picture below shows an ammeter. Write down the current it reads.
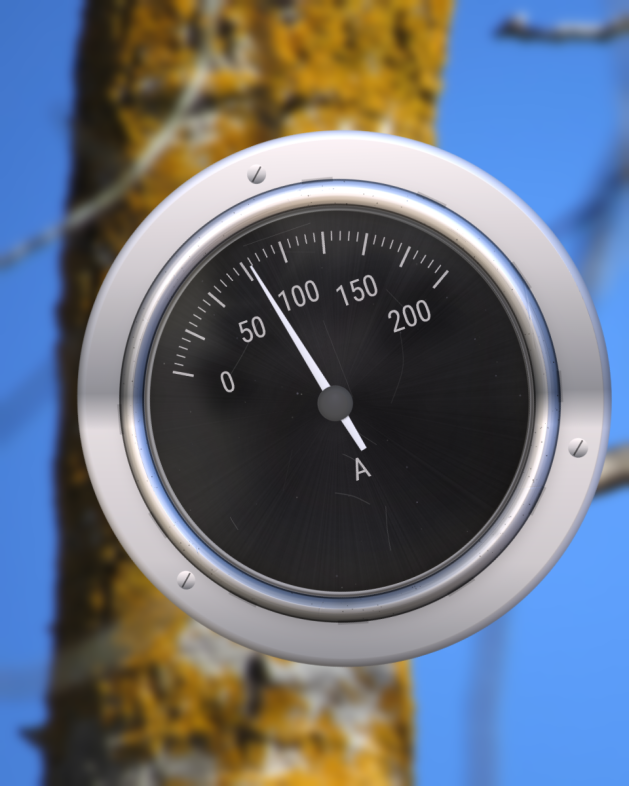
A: 80 A
